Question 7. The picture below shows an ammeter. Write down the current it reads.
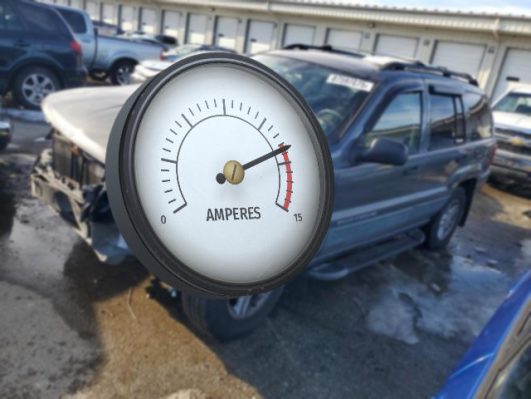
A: 11.75 A
